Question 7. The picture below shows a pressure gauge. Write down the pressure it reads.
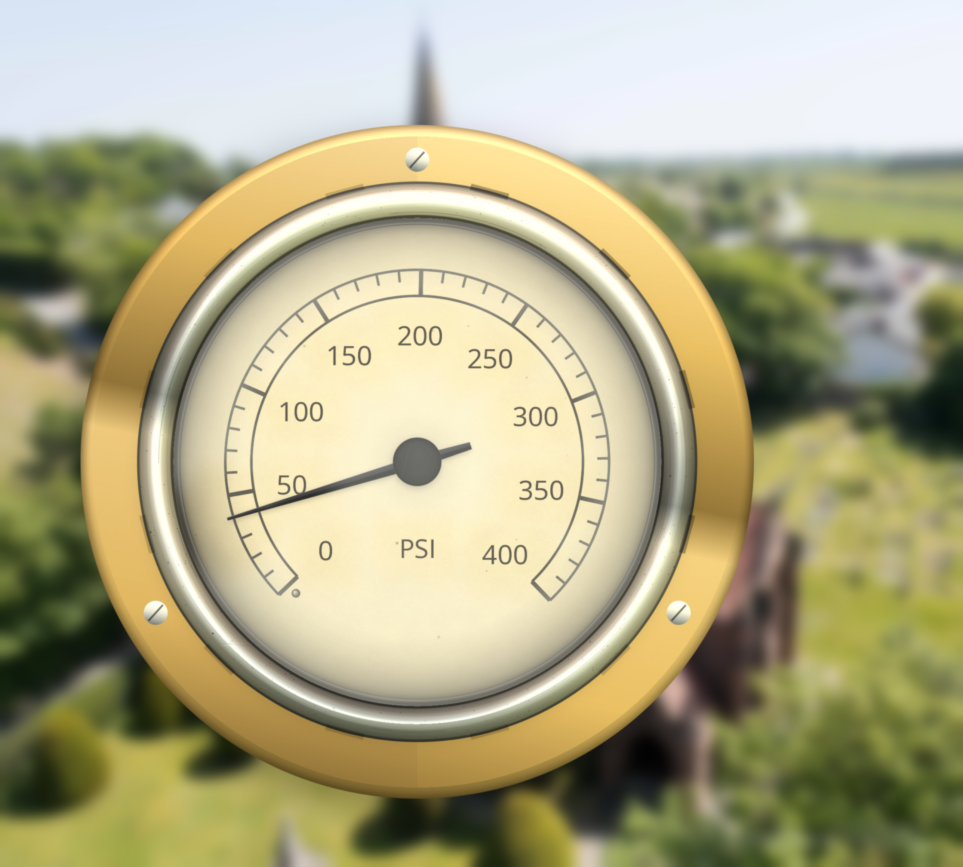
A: 40 psi
